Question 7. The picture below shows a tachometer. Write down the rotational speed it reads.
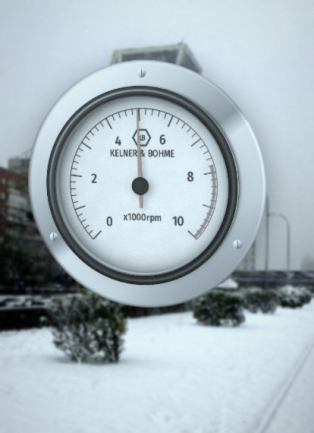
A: 5000 rpm
